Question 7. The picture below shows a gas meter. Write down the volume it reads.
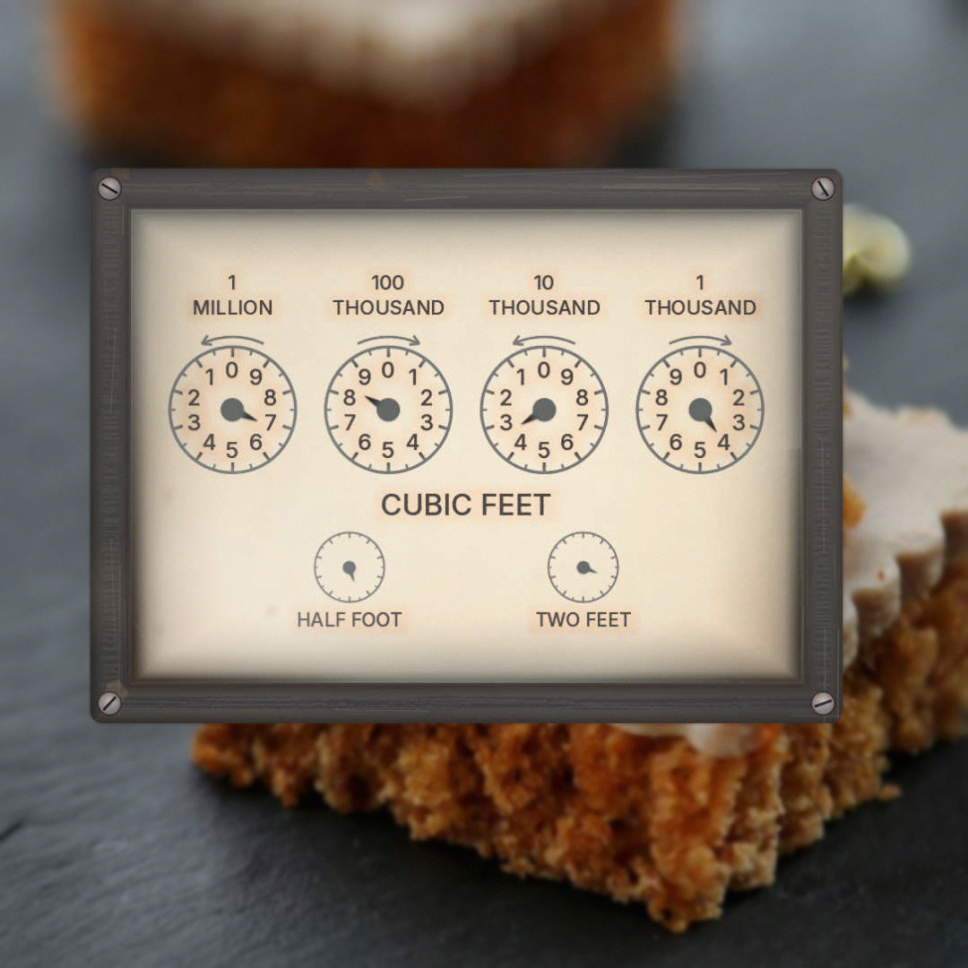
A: 683400 ft³
